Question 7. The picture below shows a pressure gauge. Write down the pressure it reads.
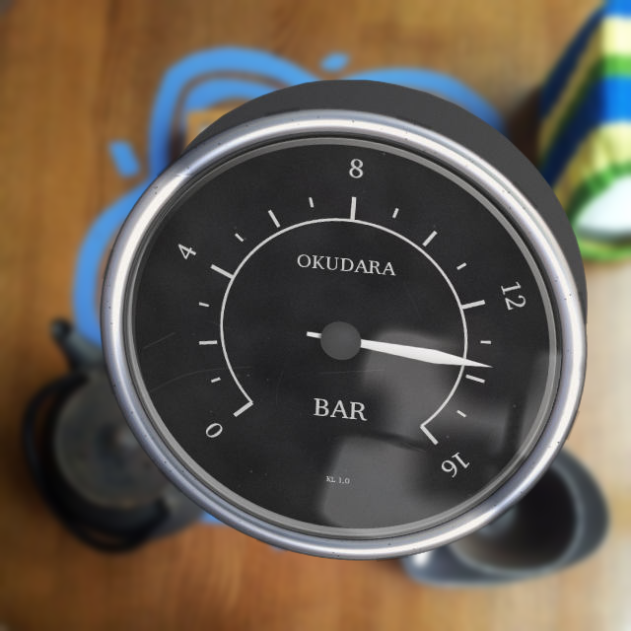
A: 13.5 bar
